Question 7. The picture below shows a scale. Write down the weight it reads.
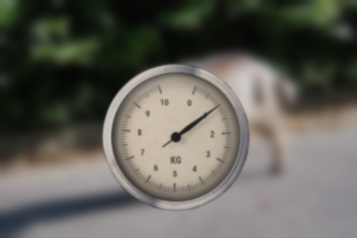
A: 1 kg
